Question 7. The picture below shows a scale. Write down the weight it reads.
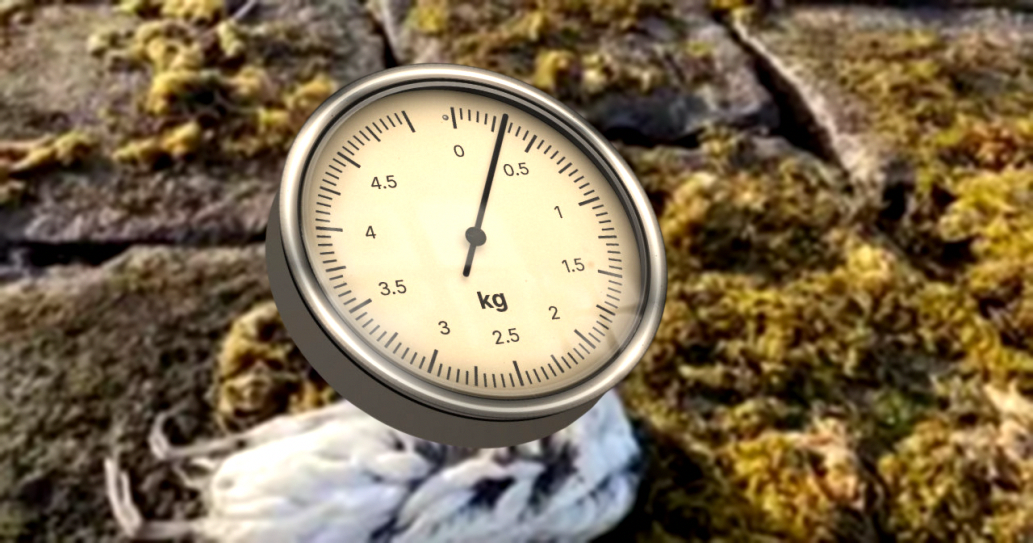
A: 0.3 kg
